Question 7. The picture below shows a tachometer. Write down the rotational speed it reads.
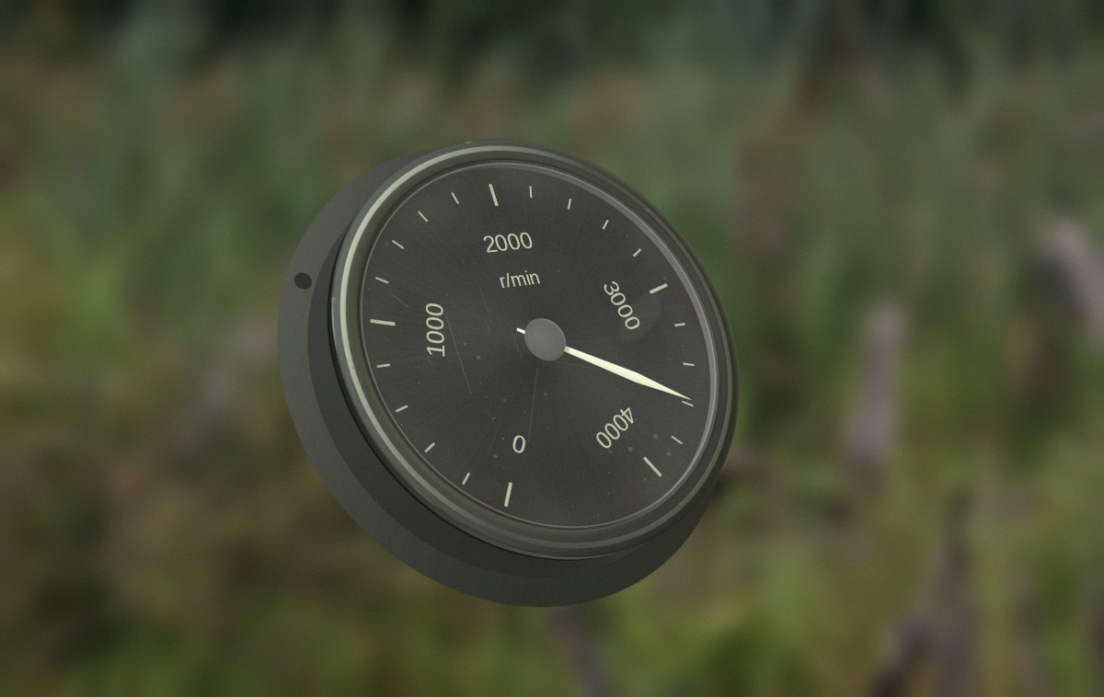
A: 3600 rpm
